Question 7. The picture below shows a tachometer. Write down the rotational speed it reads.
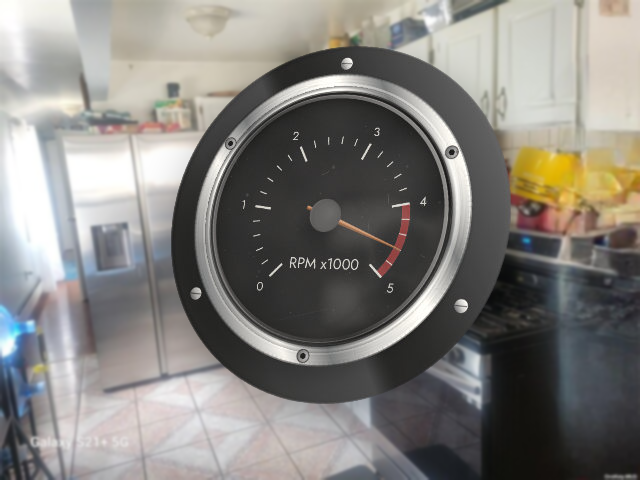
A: 4600 rpm
